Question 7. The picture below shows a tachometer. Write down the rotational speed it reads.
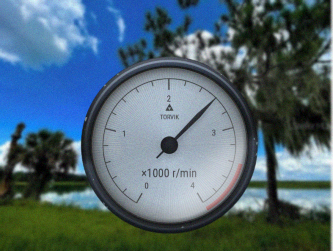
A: 2600 rpm
